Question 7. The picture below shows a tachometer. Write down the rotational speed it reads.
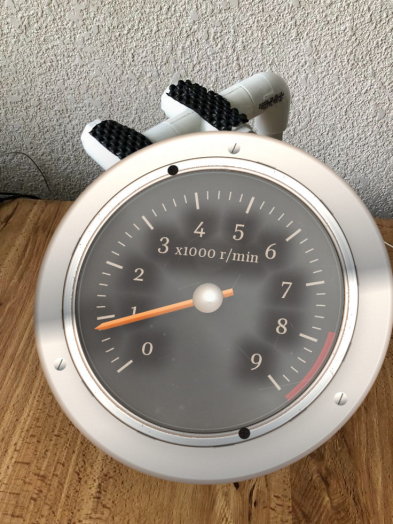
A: 800 rpm
